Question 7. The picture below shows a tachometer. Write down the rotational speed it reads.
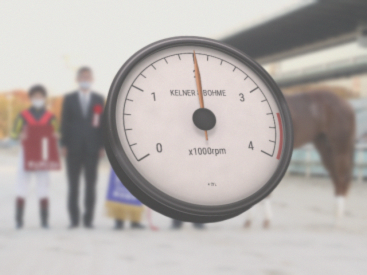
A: 2000 rpm
